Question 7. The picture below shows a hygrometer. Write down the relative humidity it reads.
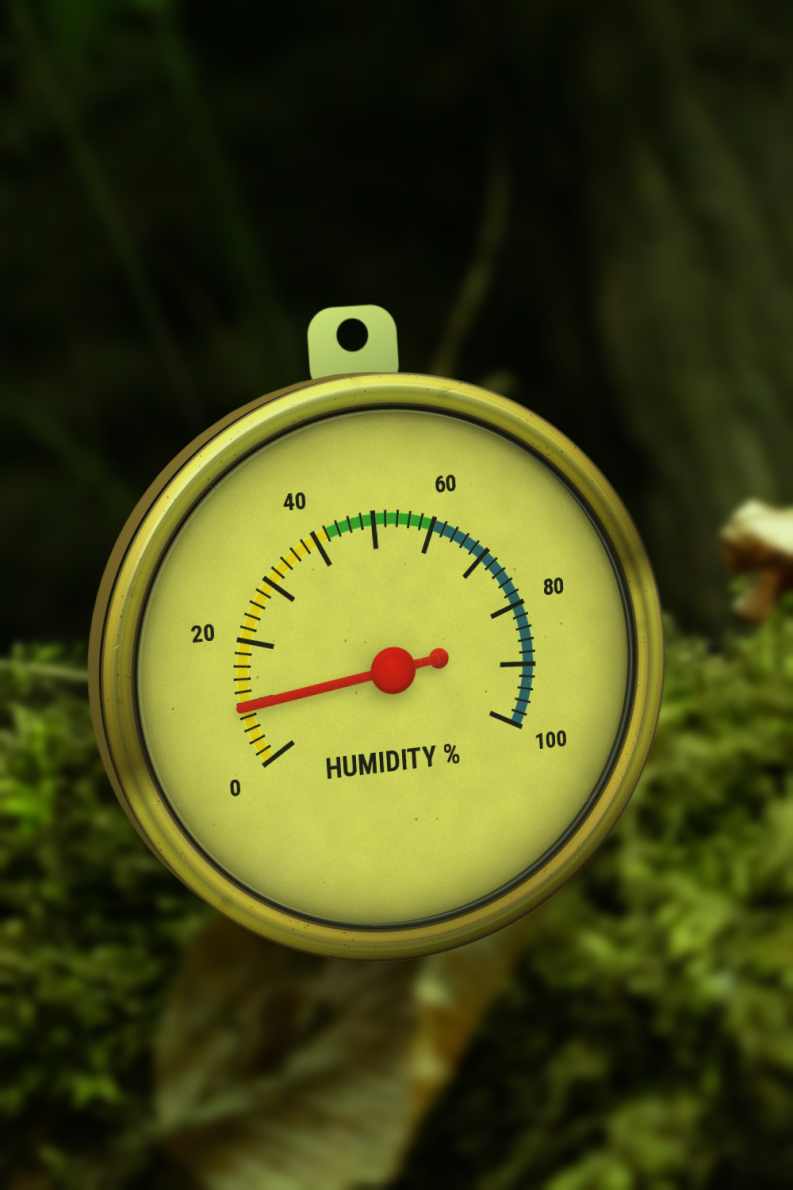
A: 10 %
